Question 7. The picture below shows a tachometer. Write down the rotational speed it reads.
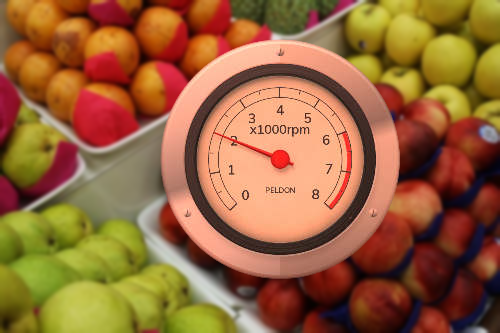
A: 2000 rpm
